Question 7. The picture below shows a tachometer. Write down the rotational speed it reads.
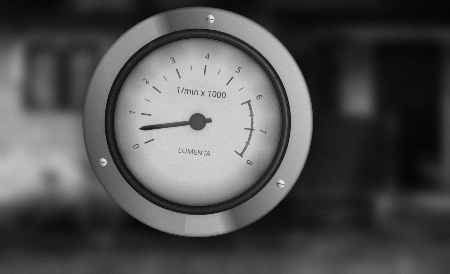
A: 500 rpm
